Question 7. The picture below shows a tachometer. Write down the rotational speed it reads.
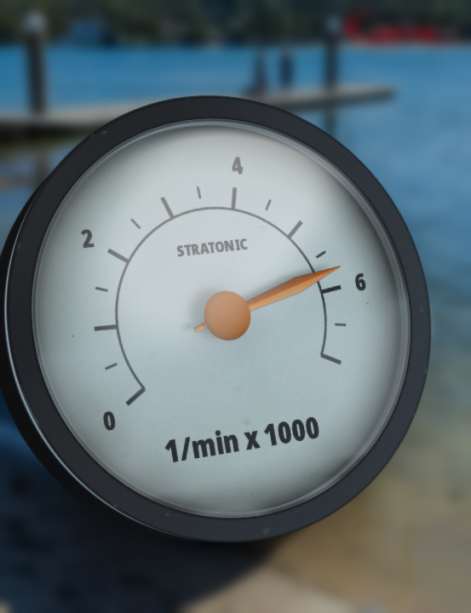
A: 5750 rpm
